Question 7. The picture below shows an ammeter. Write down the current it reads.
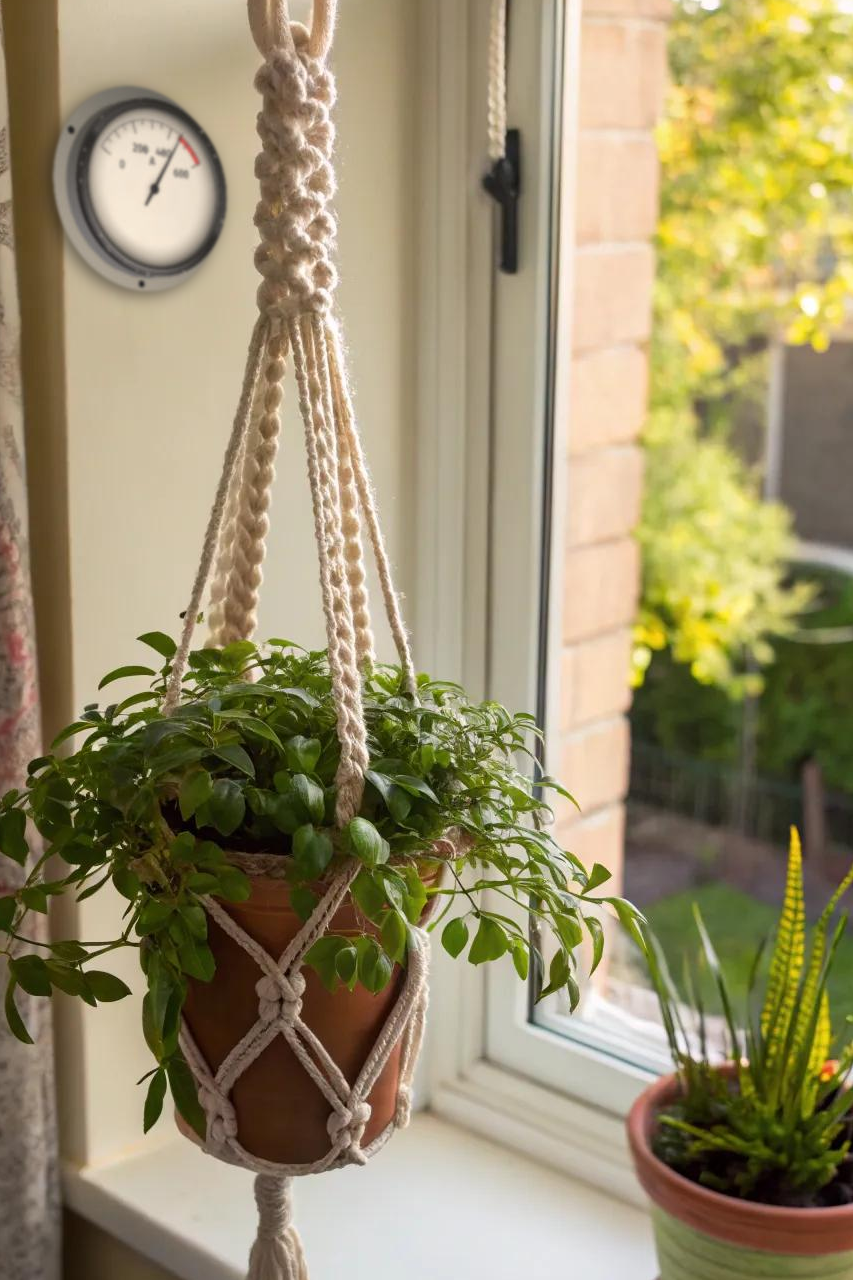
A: 450 A
